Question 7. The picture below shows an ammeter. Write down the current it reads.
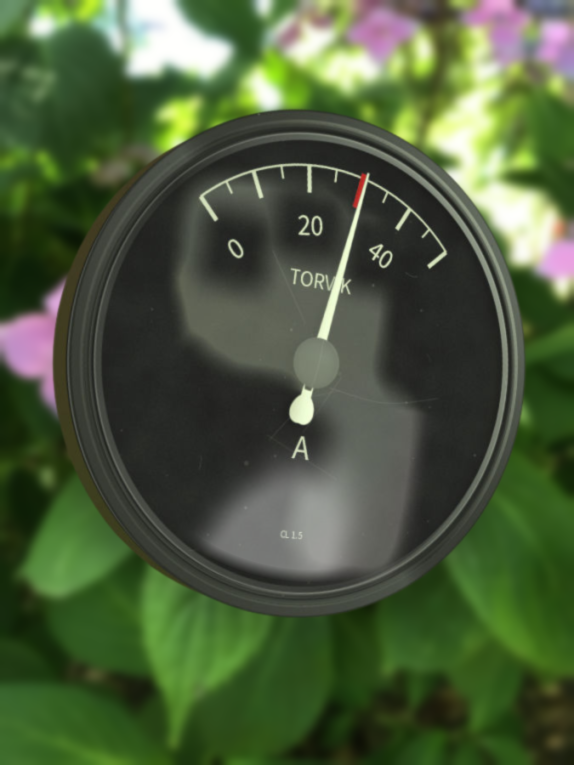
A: 30 A
